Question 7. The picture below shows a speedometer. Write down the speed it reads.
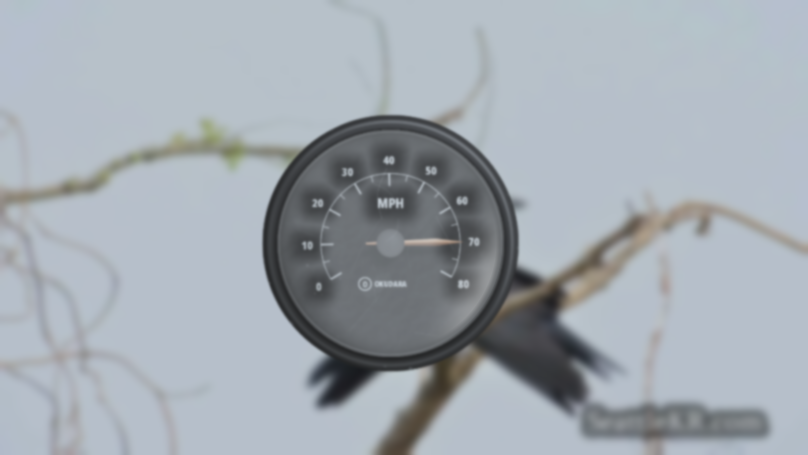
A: 70 mph
